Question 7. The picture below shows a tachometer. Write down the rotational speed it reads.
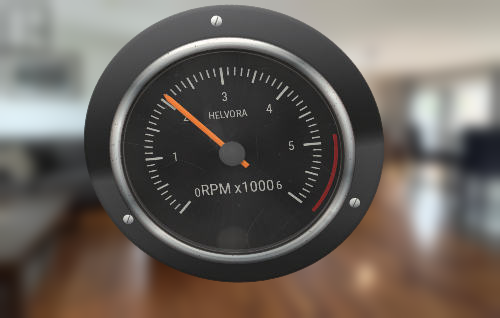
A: 2100 rpm
